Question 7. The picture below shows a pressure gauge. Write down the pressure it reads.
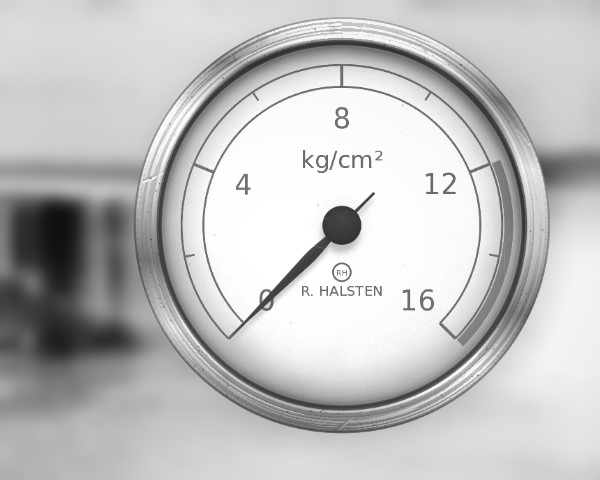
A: 0 kg/cm²
